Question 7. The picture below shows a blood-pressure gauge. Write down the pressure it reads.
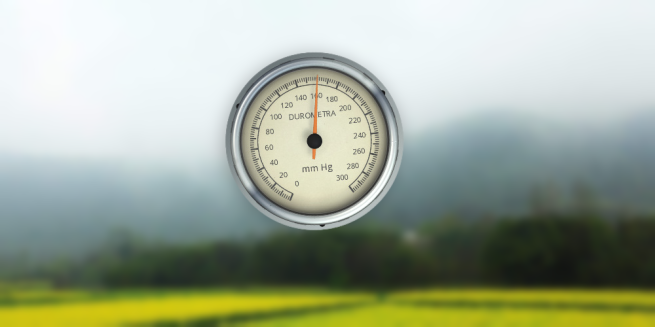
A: 160 mmHg
